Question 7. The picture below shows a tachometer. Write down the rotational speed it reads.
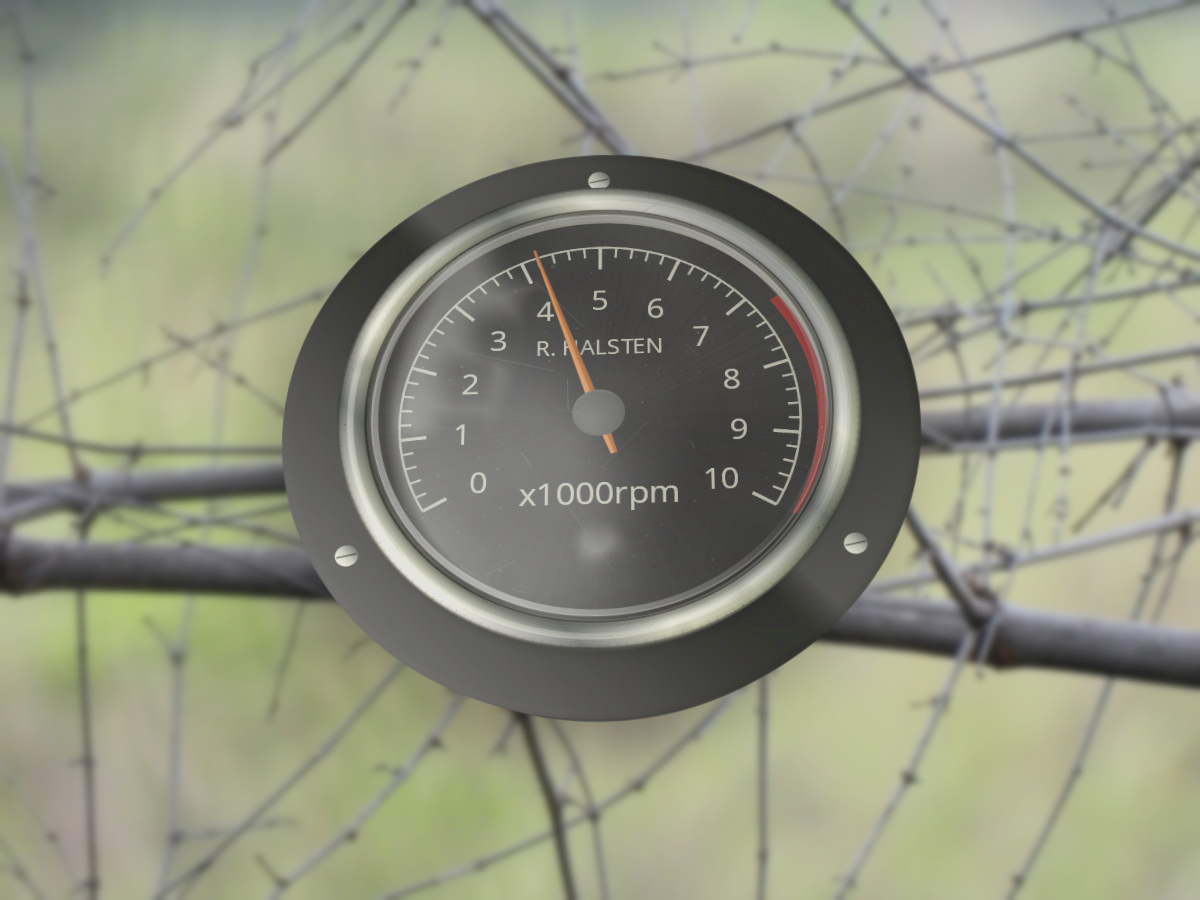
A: 4200 rpm
